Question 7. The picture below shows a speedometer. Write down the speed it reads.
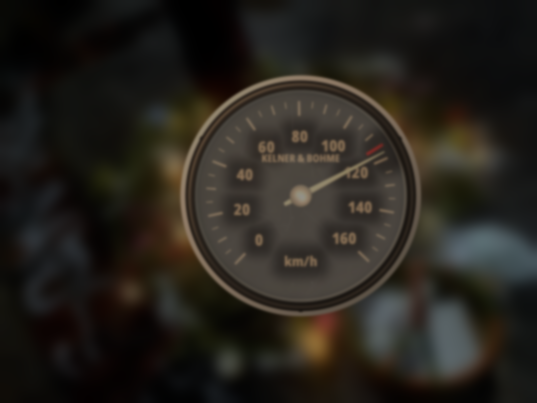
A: 117.5 km/h
